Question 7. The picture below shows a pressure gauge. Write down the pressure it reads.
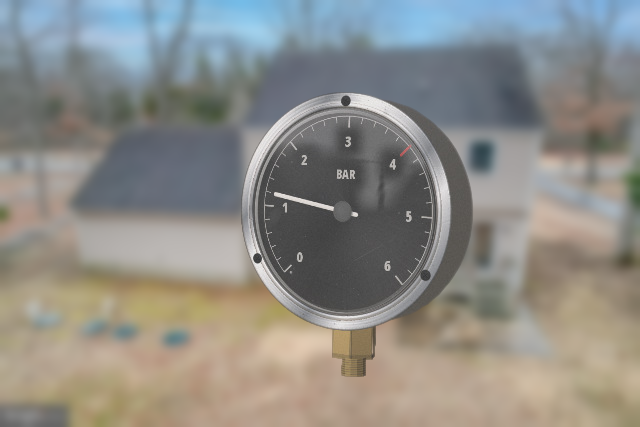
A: 1.2 bar
